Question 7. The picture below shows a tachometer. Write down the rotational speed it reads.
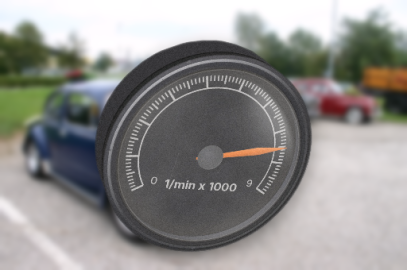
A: 7500 rpm
